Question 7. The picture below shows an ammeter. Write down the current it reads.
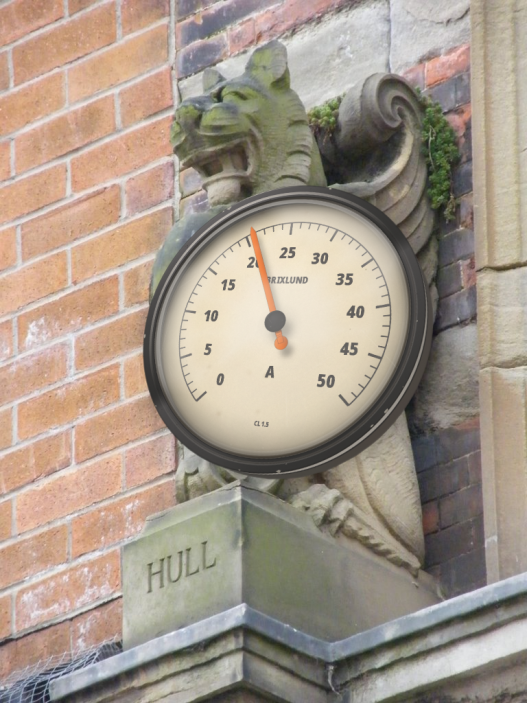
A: 21 A
